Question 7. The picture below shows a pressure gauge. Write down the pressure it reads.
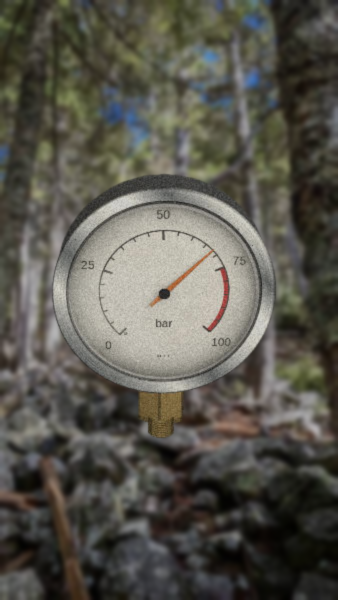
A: 67.5 bar
